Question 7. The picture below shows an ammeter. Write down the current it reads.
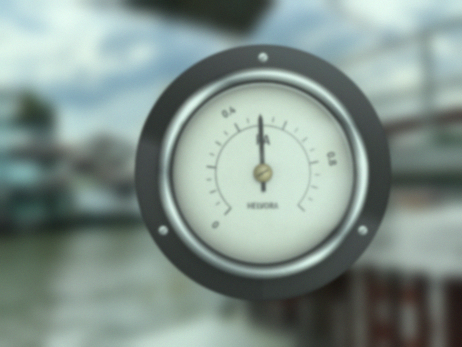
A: 0.5 kA
